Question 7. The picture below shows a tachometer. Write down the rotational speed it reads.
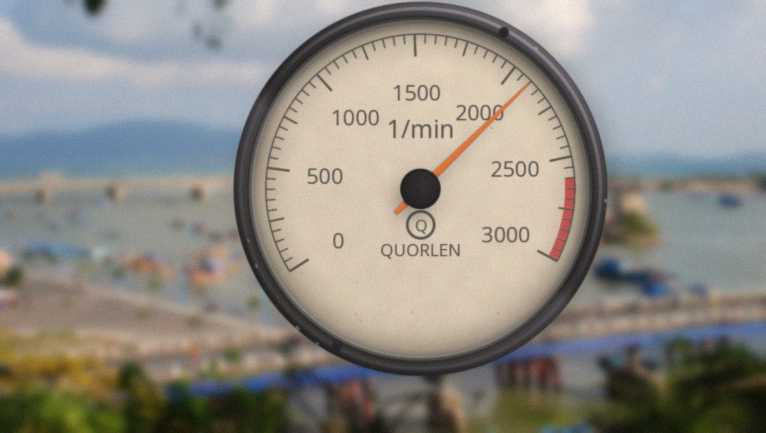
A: 2100 rpm
